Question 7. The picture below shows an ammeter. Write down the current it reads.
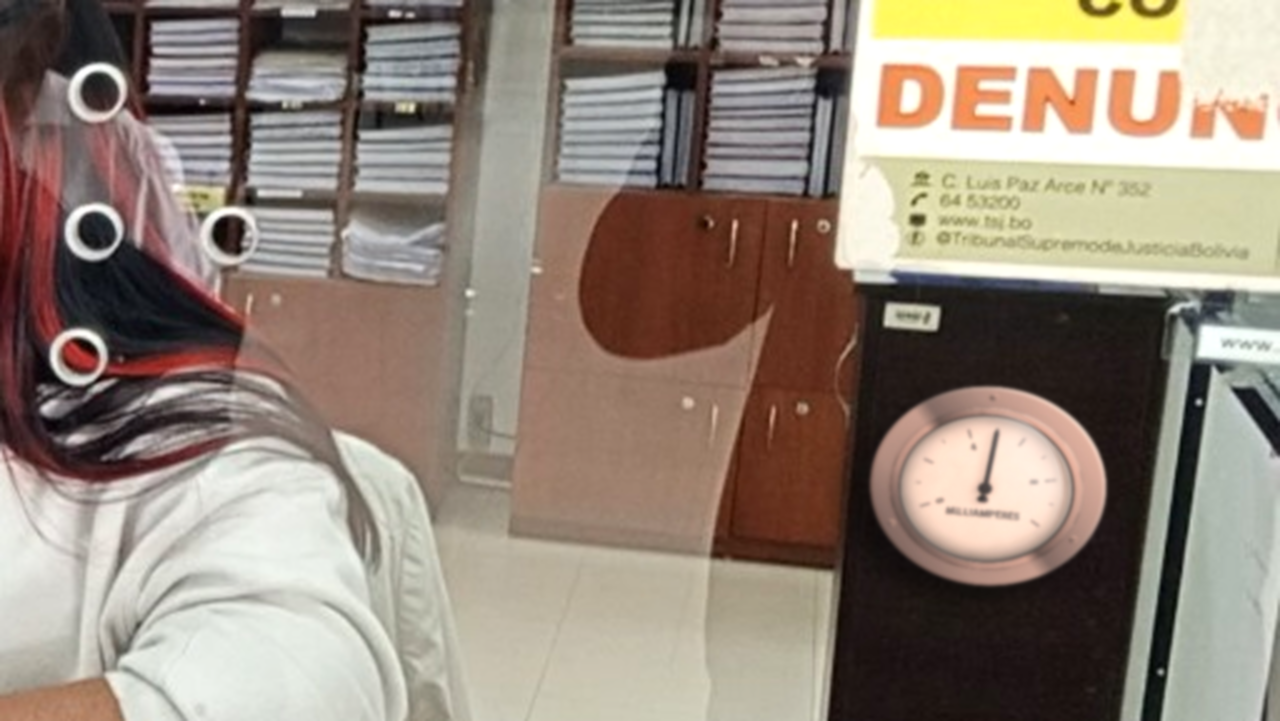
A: 5 mA
